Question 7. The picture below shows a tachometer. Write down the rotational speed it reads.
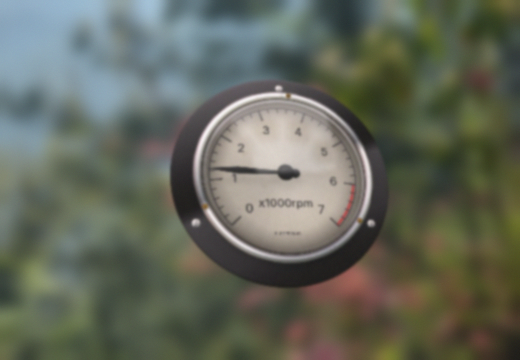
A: 1200 rpm
